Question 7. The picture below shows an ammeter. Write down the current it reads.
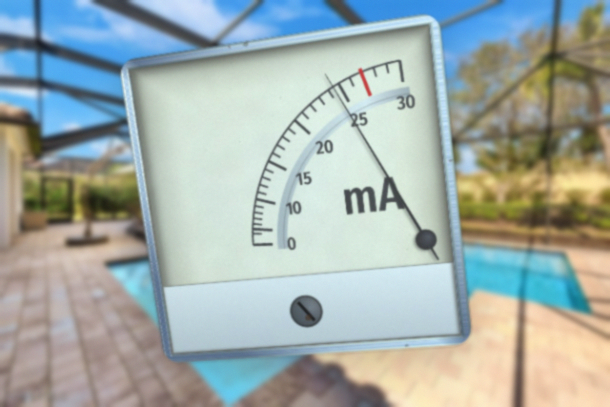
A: 24.5 mA
